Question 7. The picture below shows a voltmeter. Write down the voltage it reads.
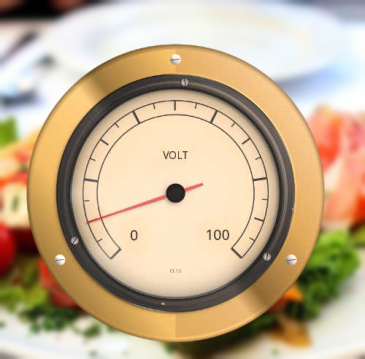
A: 10 V
